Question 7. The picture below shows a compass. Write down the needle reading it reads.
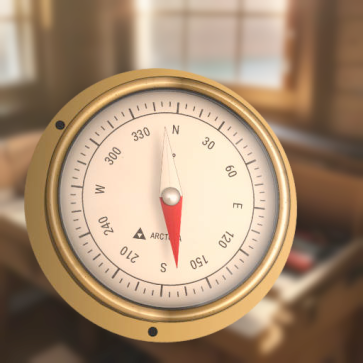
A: 170 °
